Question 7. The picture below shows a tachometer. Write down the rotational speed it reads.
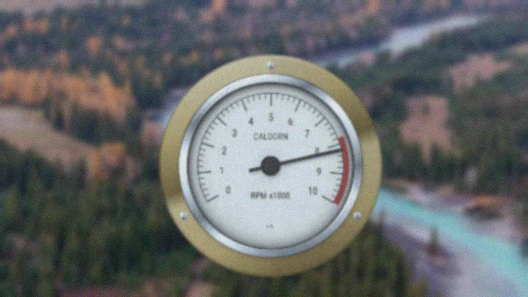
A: 8200 rpm
